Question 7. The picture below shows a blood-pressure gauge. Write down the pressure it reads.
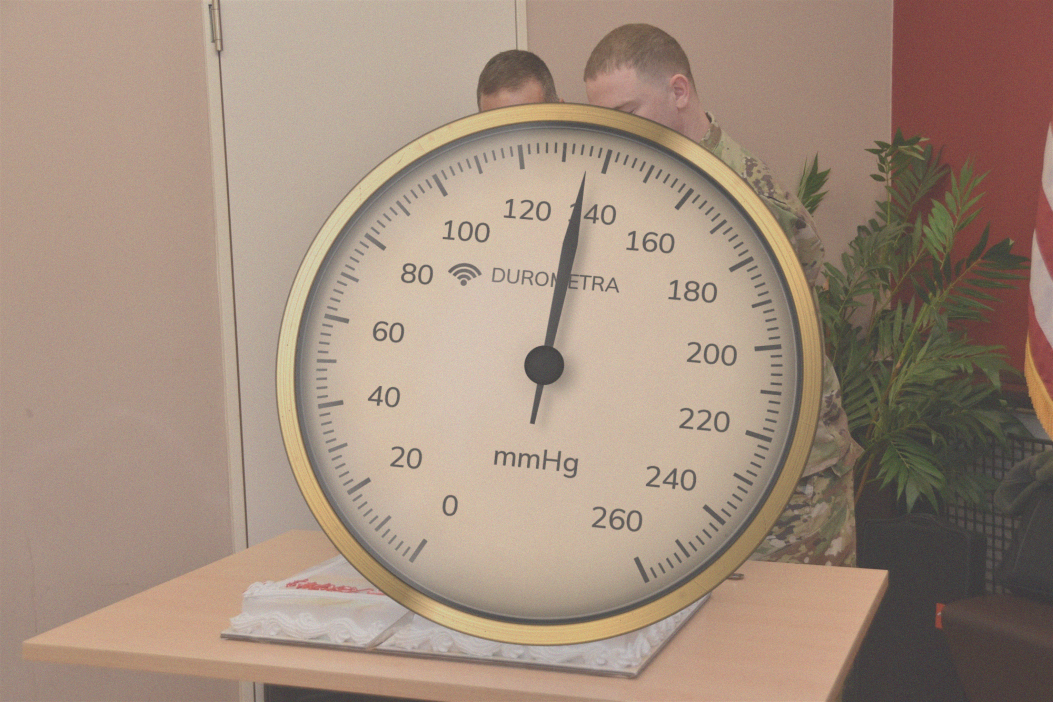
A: 136 mmHg
